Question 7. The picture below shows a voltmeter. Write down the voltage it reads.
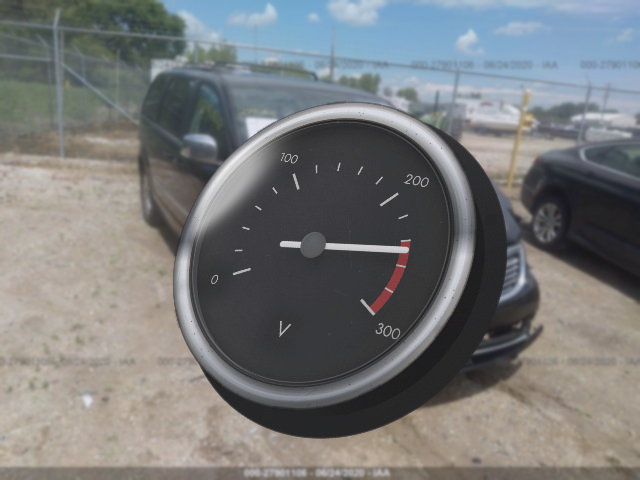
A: 250 V
